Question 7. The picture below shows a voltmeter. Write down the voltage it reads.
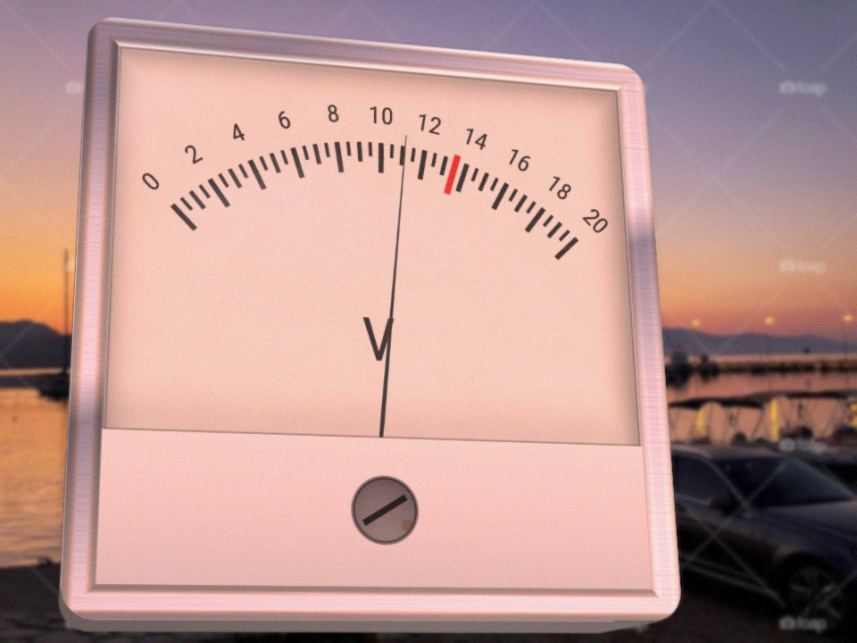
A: 11 V
